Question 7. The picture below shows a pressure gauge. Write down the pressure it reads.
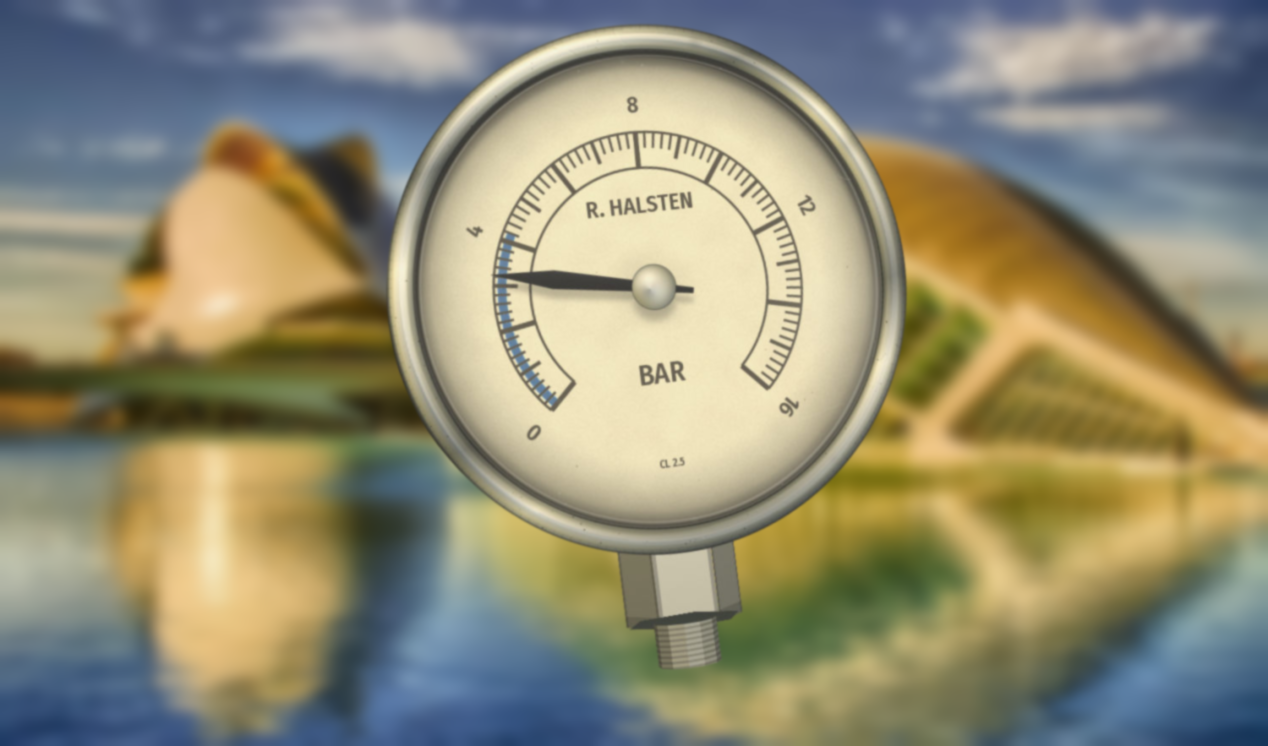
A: 3.2 bar
